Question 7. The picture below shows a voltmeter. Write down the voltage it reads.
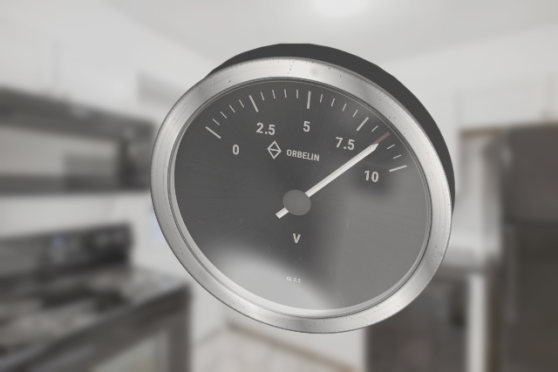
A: 8.5 V
